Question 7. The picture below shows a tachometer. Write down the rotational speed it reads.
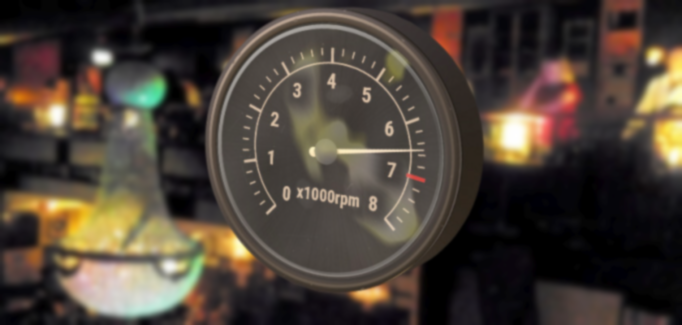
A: 6500 rpm
